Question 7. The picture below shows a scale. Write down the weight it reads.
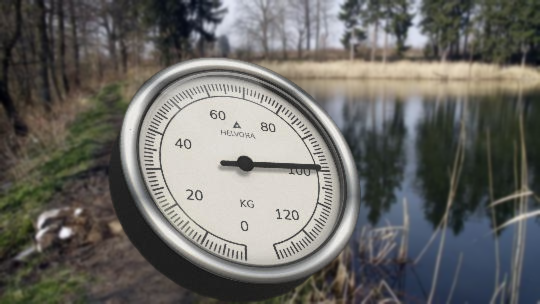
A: 100 kg
